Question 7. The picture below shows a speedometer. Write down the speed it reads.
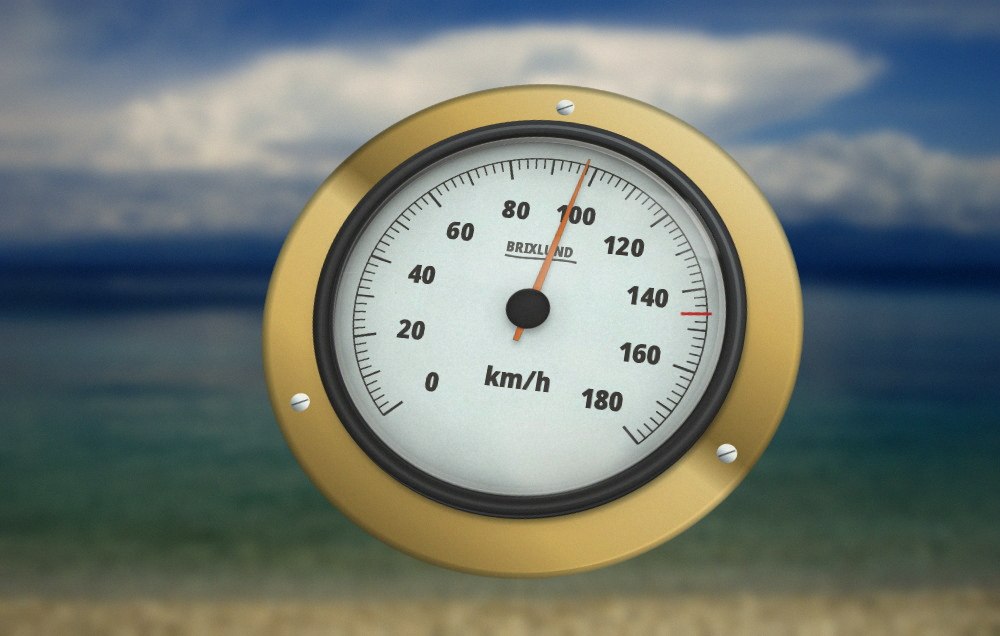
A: 98 km/h
